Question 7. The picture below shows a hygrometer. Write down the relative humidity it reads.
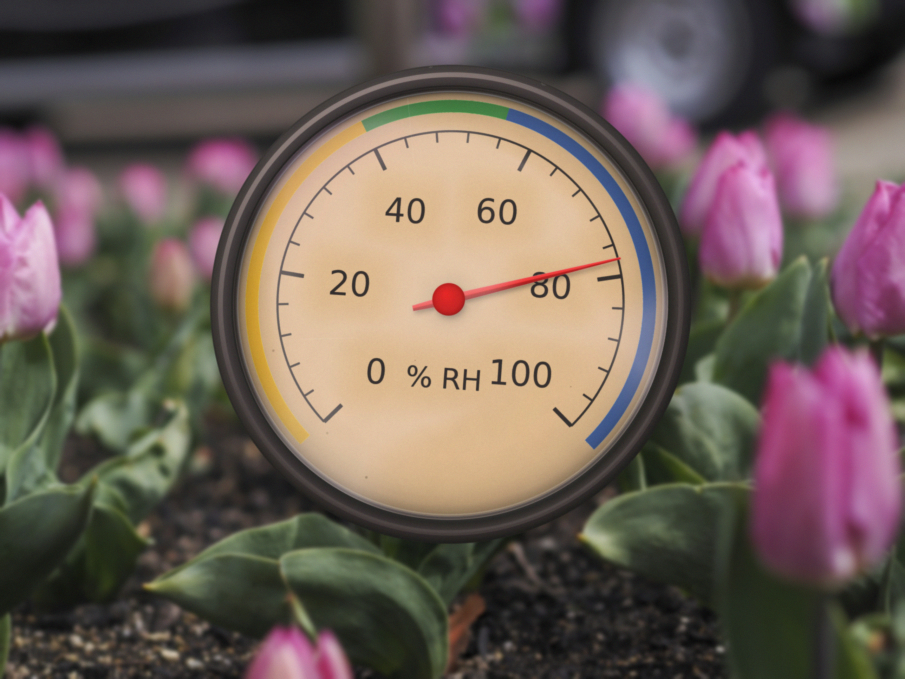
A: 78 %
